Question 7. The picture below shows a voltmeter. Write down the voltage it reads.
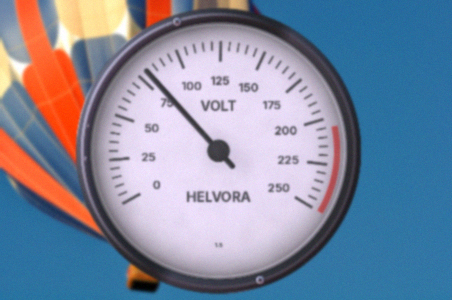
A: 80 V
